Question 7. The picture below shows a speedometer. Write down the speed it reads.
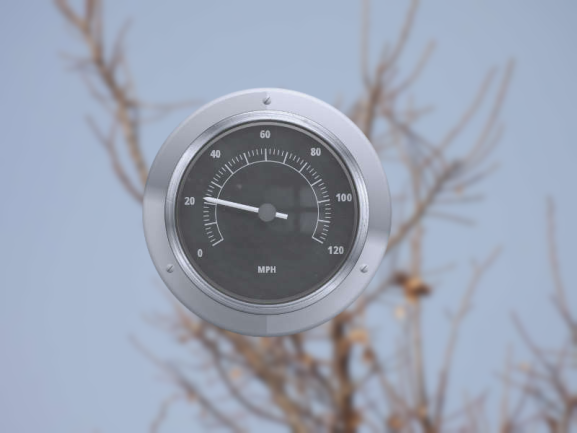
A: 22 mph
